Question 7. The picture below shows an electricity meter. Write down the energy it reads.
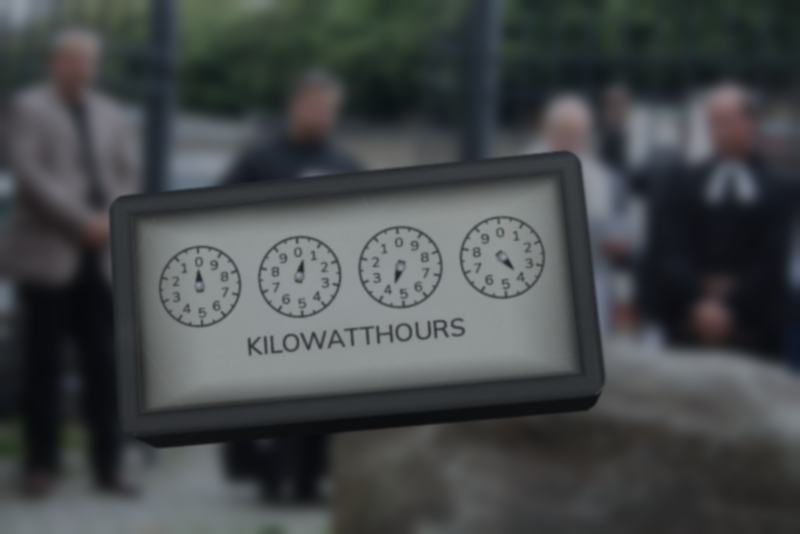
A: 44 kWh
